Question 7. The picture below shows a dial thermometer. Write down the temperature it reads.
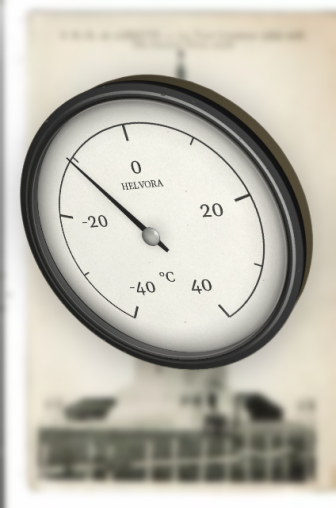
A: -10 °C
